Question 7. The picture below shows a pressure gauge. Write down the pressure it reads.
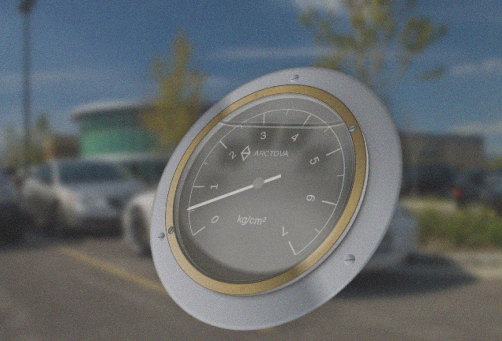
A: 0.5 kg/cm²
